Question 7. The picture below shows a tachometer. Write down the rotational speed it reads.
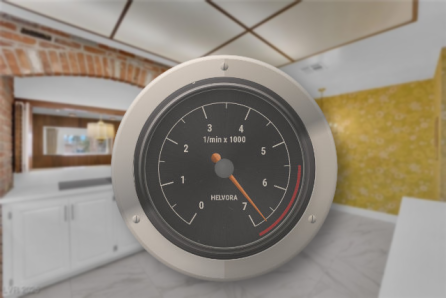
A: 6750 rpm
